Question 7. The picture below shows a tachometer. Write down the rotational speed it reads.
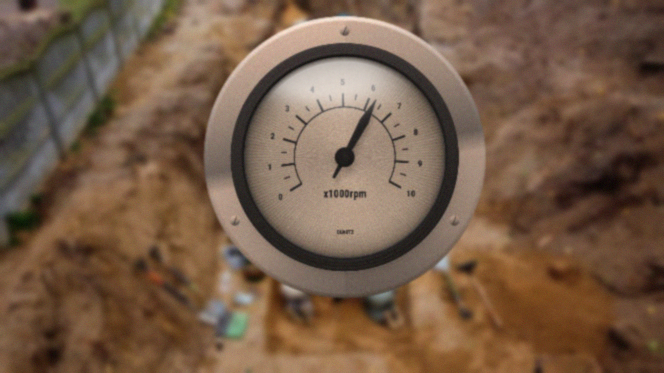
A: 6250 rpm
